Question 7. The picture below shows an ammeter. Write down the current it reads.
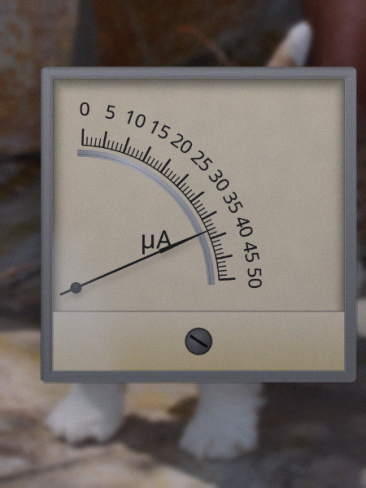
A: 38 µA
